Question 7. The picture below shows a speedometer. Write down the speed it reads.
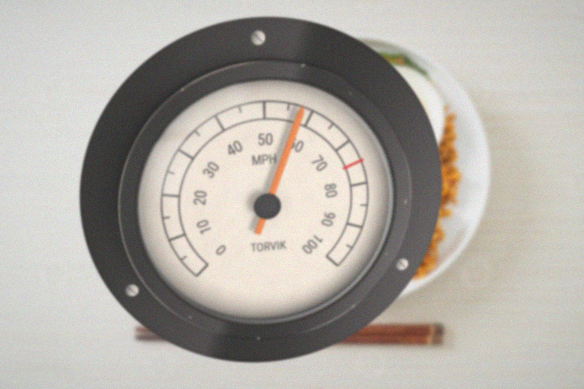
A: 57.5 mph
